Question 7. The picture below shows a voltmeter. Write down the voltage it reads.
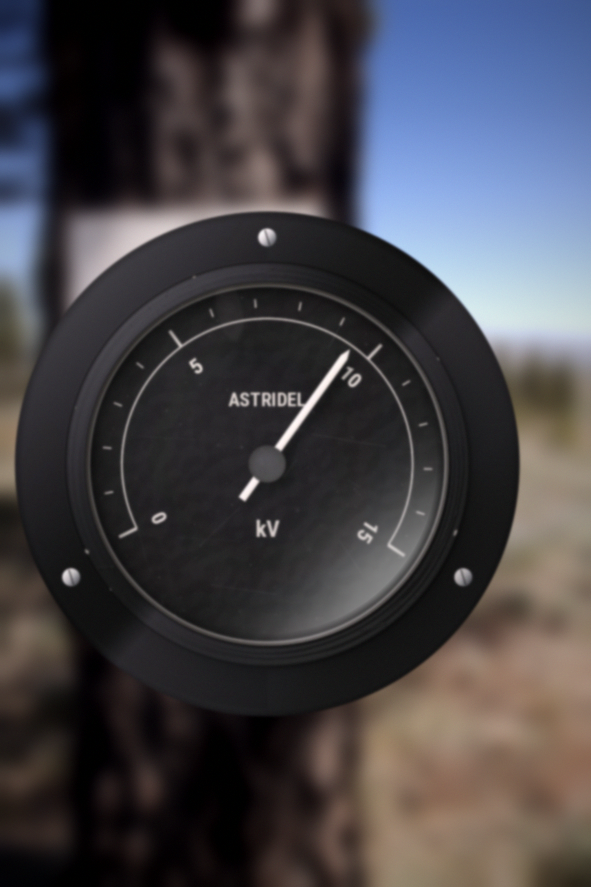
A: 9.5 kV
